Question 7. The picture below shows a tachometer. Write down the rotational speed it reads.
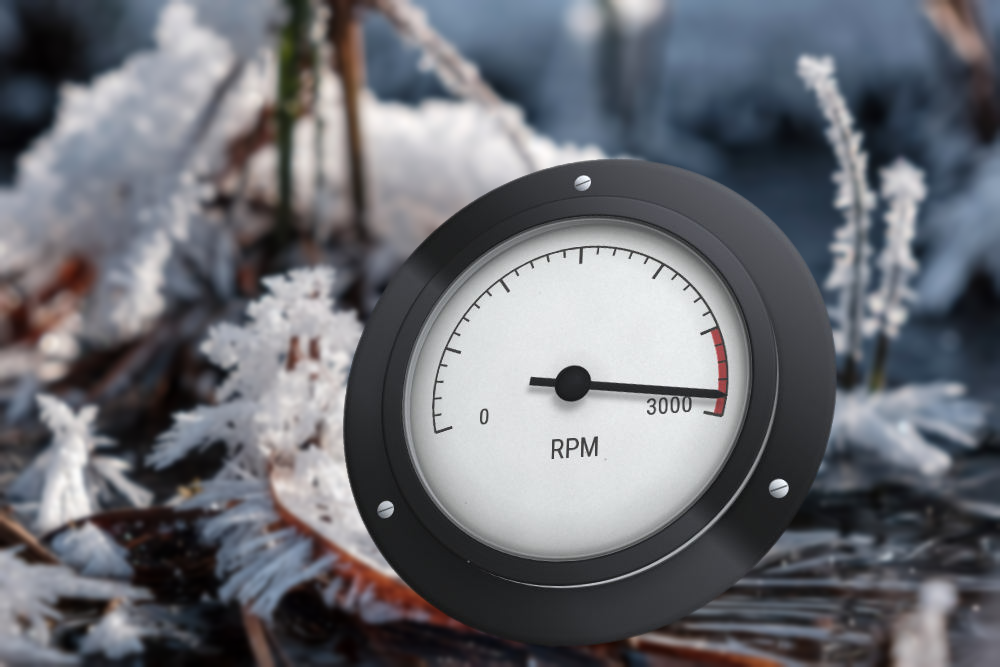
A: 2900 rpm
